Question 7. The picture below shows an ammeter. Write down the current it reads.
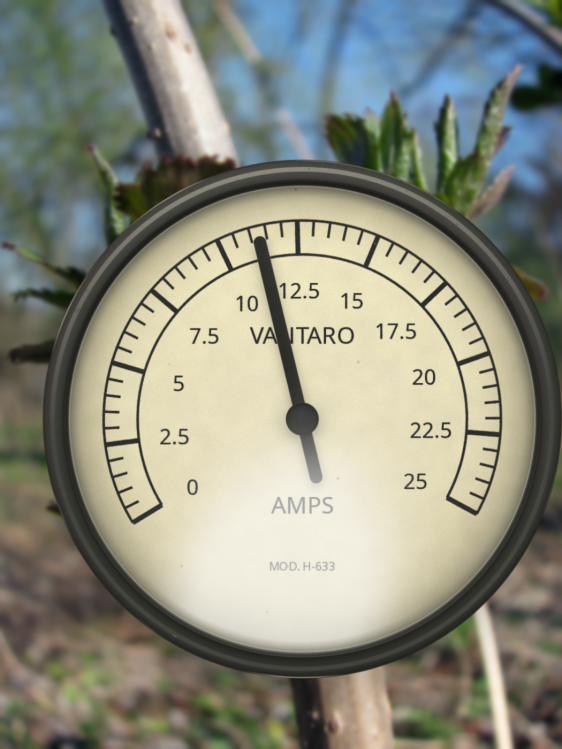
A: 11.25 A
